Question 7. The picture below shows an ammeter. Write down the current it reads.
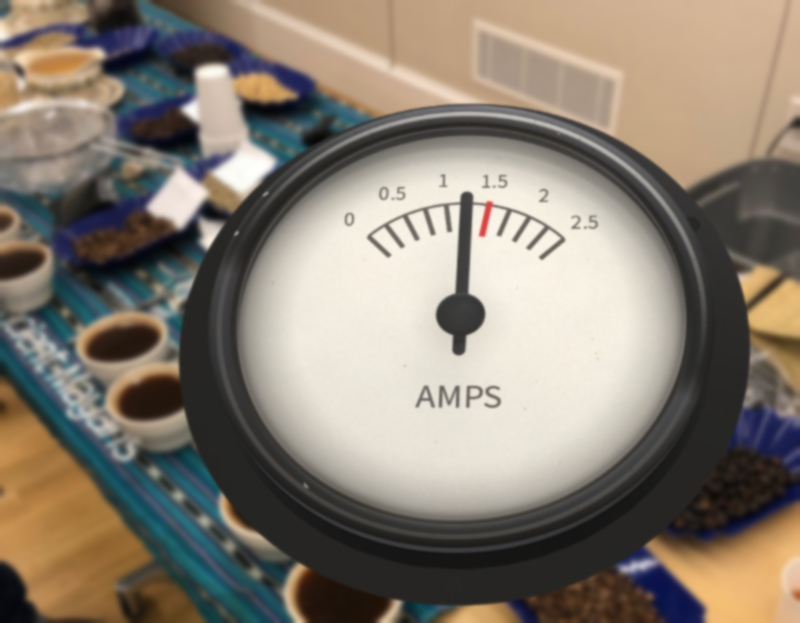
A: 1.25 A
